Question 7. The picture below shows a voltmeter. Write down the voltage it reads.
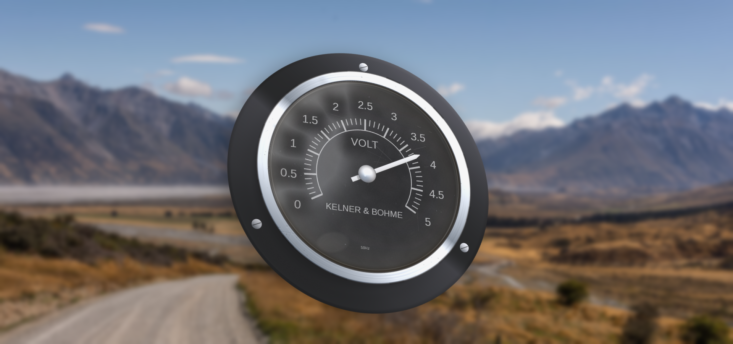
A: 3.8 V
